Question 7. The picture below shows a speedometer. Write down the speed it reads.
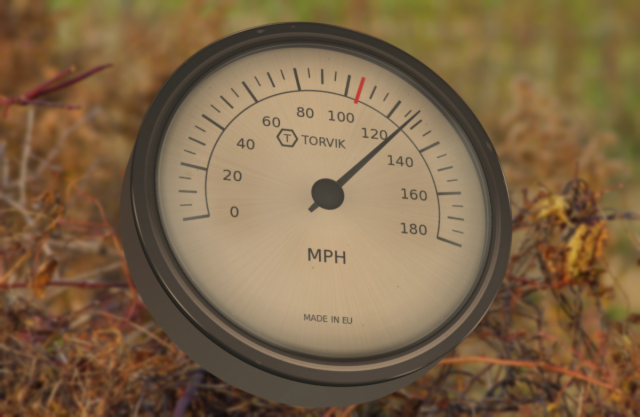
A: 127.5 mph
